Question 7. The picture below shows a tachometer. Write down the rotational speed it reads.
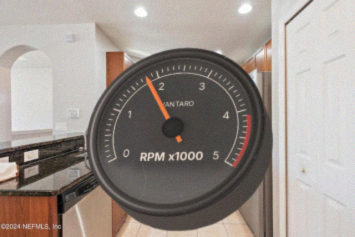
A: 1800 rpm
